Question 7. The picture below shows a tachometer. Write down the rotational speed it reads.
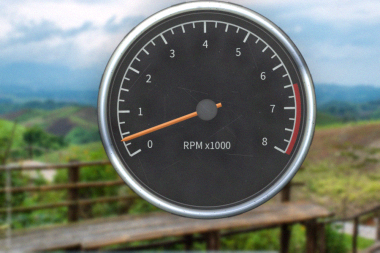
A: 375 rpm
